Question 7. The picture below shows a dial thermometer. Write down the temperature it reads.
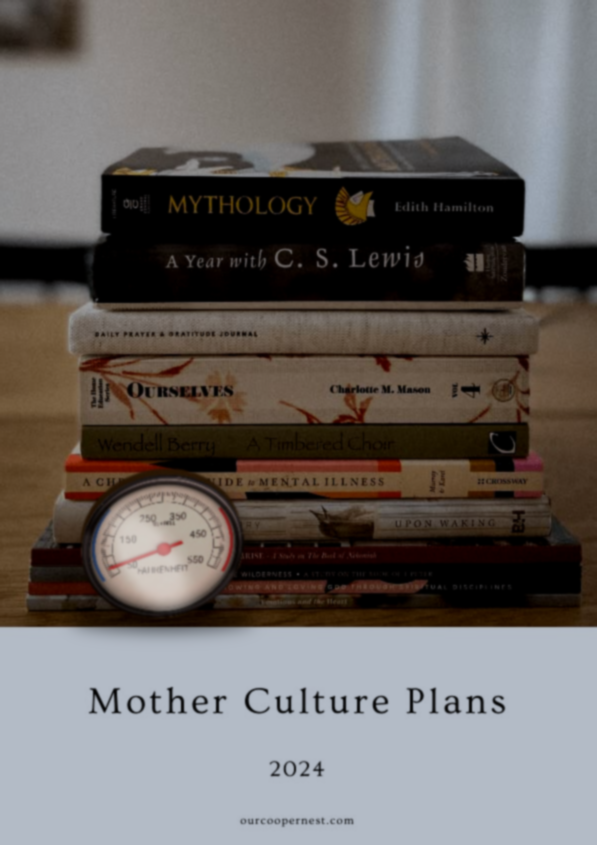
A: 75 °F
